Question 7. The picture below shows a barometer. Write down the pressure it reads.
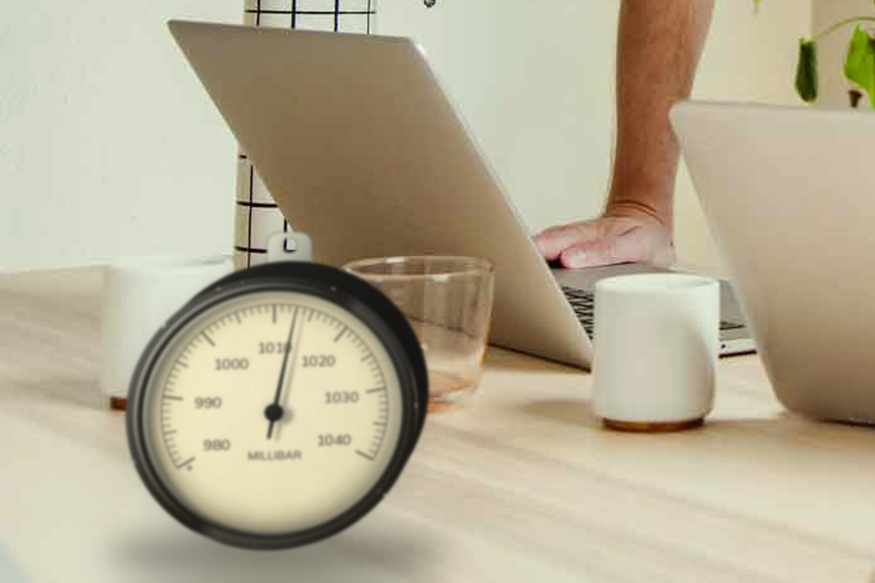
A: 1013 mbar
